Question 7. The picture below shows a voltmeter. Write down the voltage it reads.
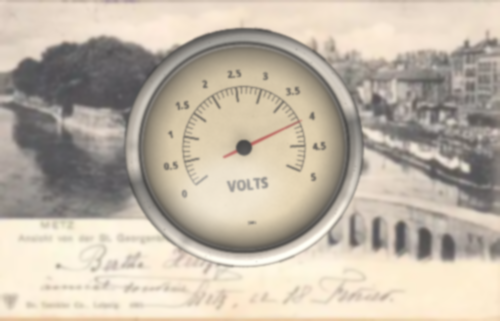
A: 4 V
